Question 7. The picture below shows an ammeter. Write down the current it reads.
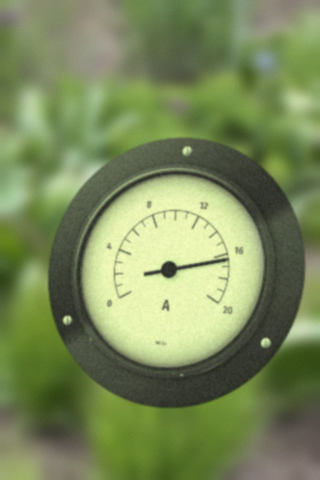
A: 16.5 A
